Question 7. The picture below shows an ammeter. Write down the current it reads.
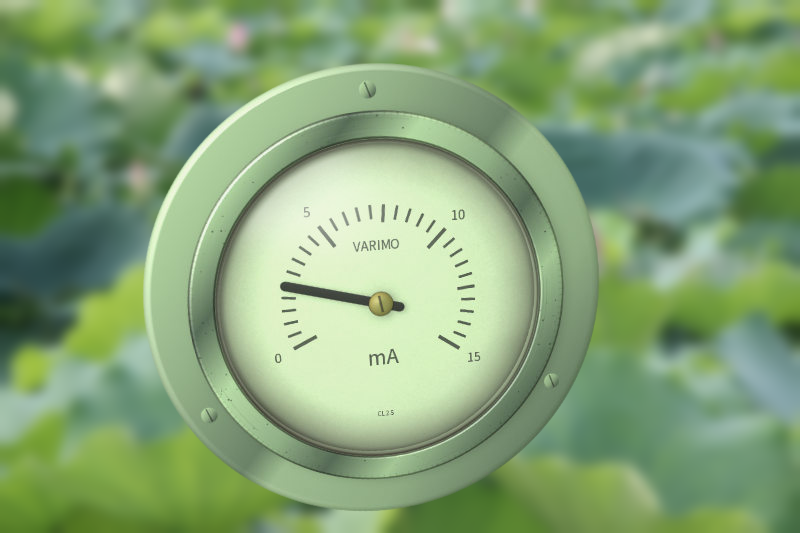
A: 2.5 mA
